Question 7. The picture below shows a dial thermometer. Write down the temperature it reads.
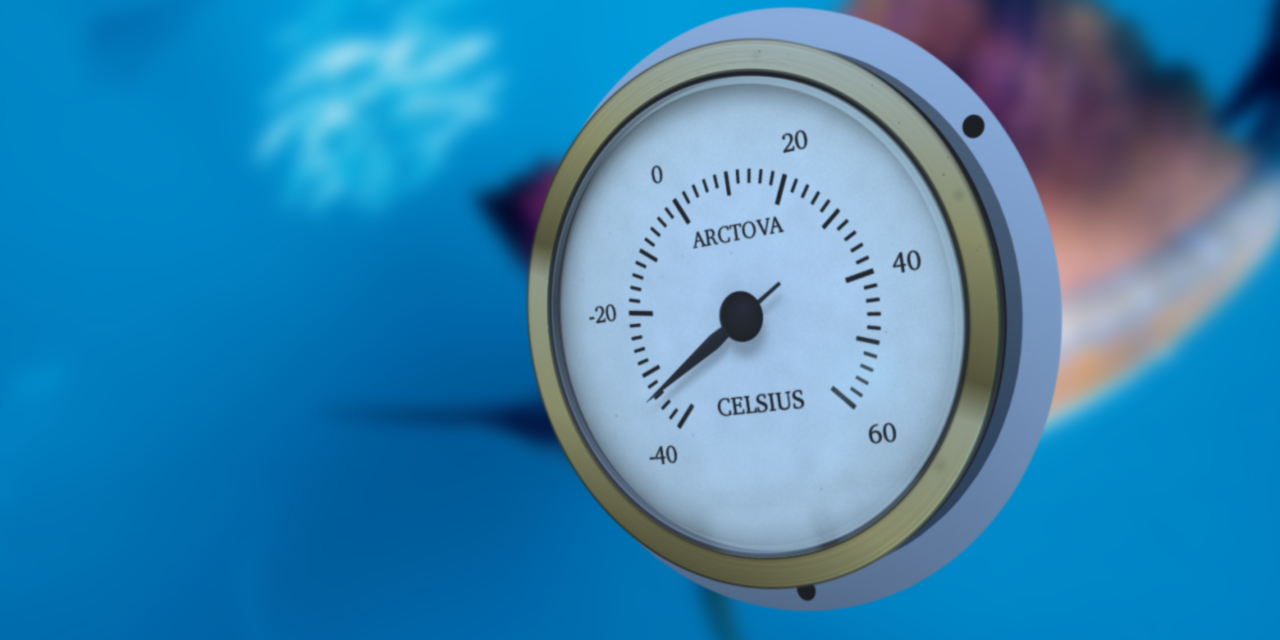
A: -34 °C
